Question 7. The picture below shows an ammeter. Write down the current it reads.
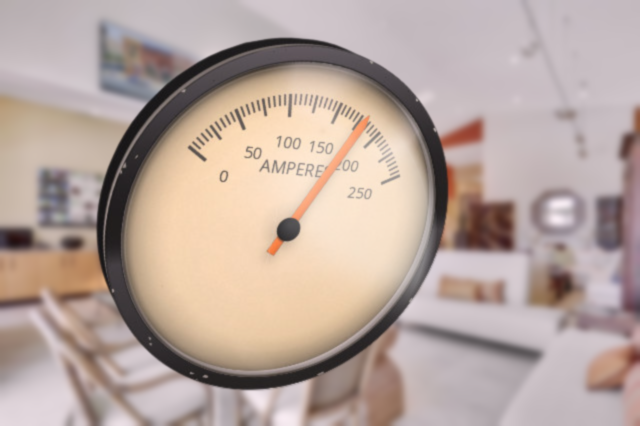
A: 175 A
